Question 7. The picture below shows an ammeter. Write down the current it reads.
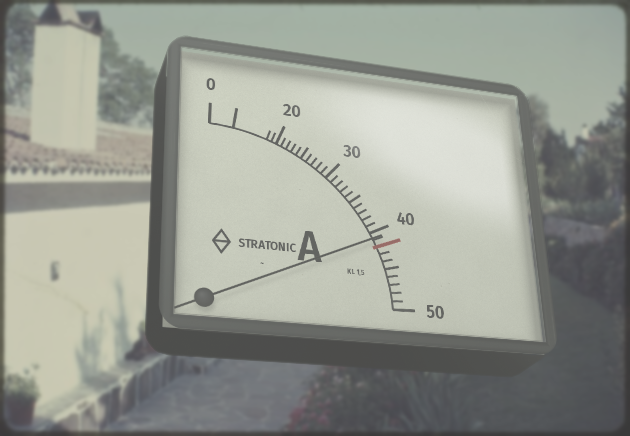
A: 41 A
